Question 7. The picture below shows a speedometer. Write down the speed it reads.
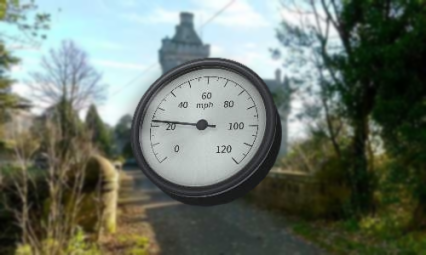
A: 22.5 mph
